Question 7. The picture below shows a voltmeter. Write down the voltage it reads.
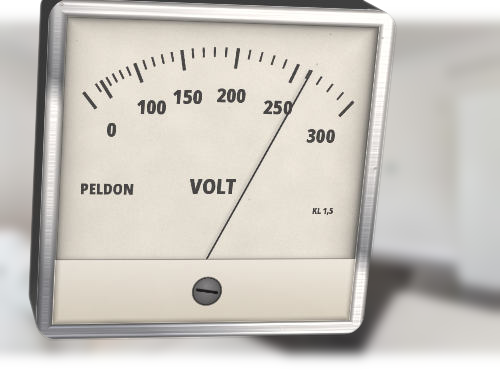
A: 260 V
